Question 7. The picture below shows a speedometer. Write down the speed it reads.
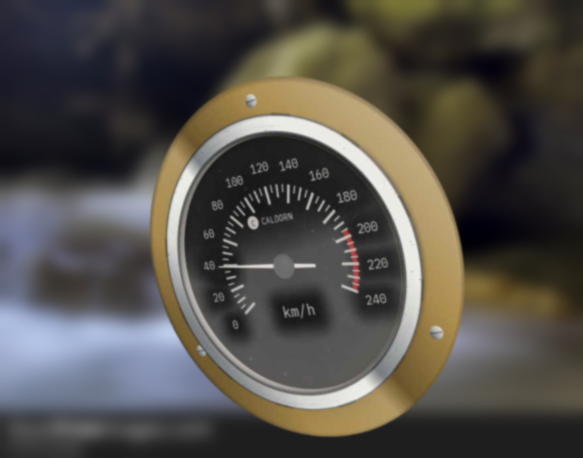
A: 40 km/h
